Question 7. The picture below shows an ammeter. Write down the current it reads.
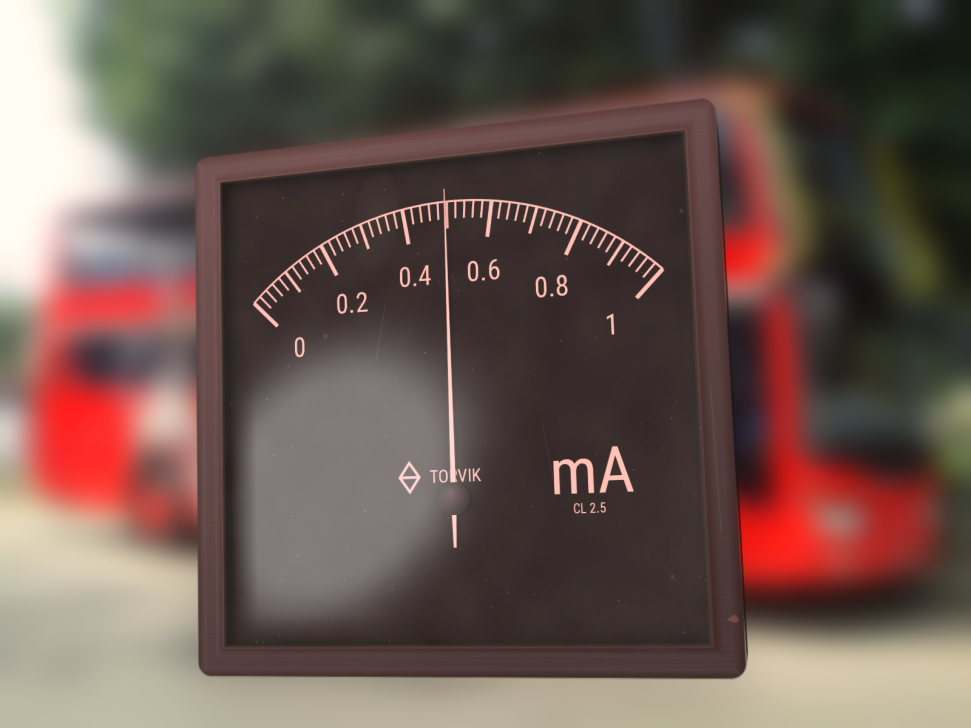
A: 0.5 mA
